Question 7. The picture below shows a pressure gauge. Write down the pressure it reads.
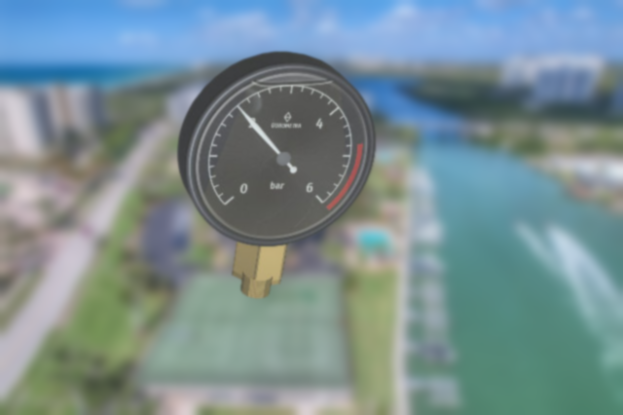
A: 2 bar
